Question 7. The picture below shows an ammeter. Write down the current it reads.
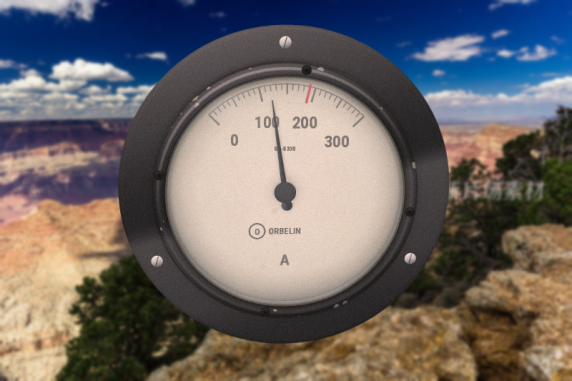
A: 120 A
